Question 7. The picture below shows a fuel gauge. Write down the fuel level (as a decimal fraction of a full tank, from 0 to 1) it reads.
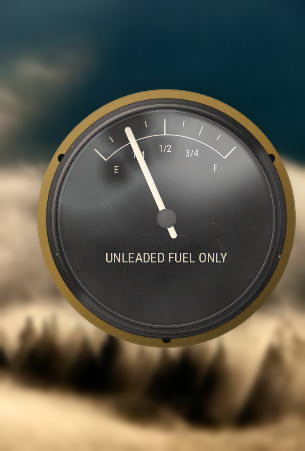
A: 0.25
